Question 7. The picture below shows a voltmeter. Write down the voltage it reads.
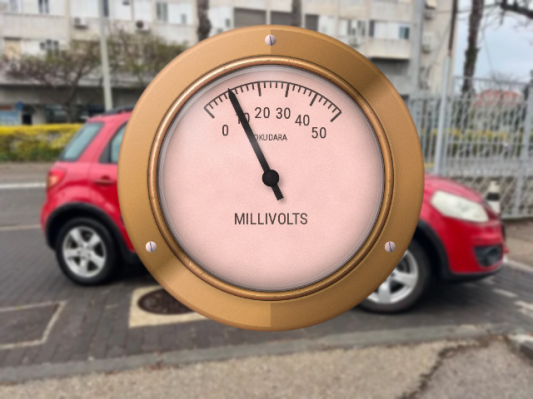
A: 10 mV
